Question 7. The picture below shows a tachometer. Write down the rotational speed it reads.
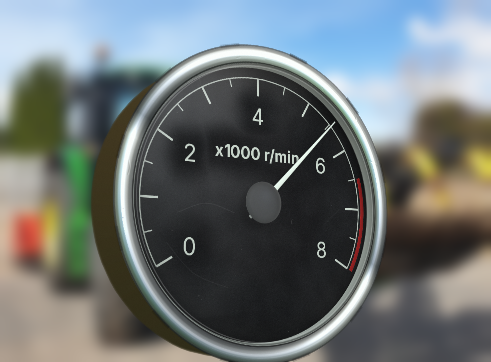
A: 5500 rpm
